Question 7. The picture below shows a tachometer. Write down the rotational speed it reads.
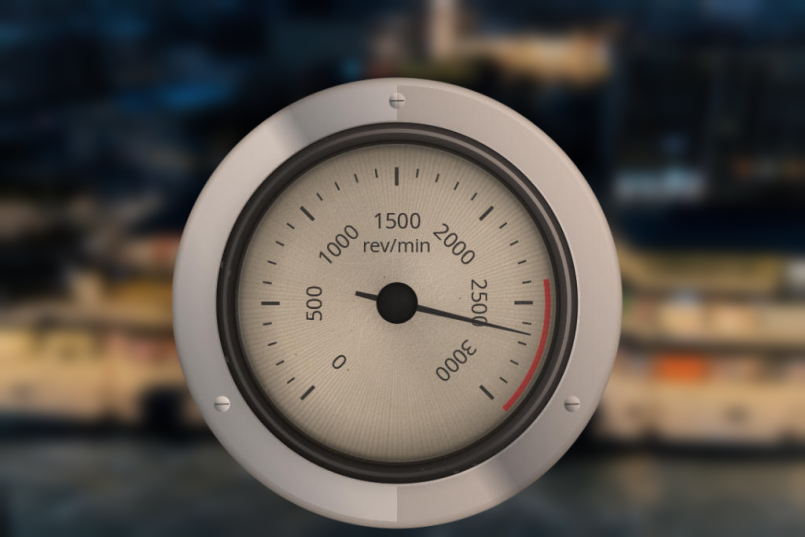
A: 2650 rpm
